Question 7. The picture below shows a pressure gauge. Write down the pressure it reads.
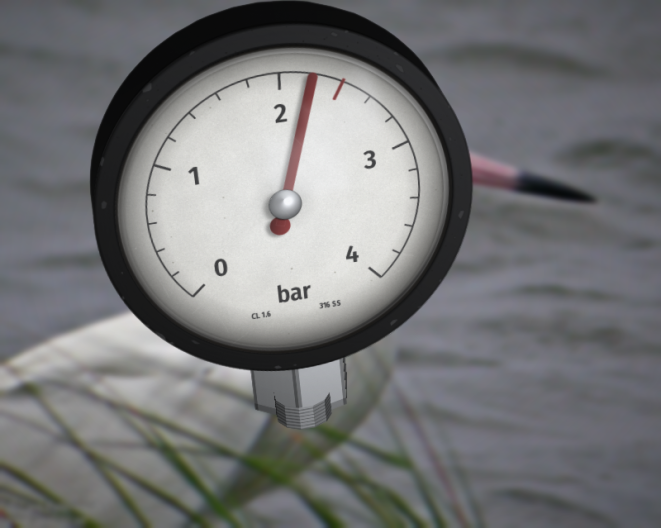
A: 2.2 bar
